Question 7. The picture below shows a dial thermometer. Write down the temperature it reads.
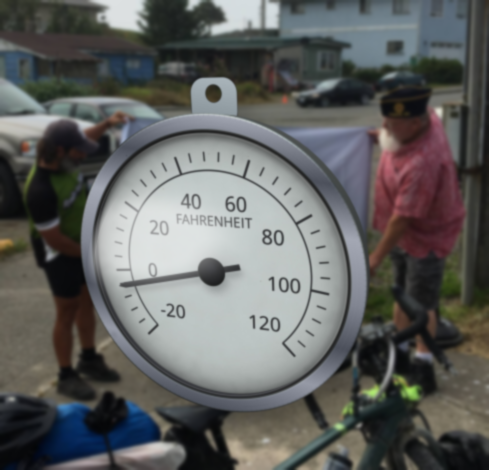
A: -4 °F
